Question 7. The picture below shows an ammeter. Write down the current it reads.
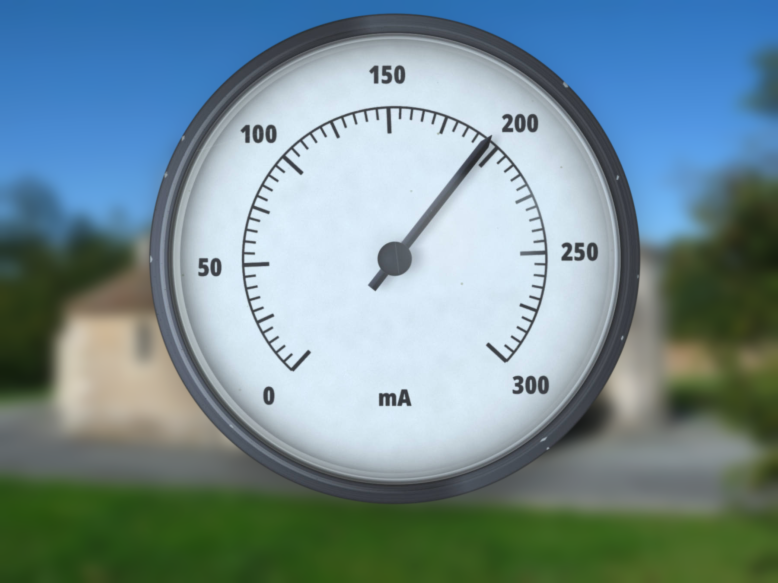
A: 195 mA
